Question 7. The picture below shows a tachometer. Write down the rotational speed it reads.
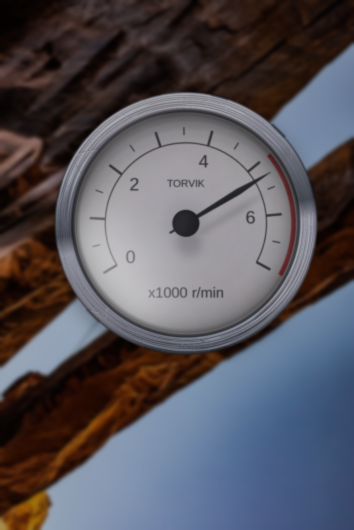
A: 5250 rpm
